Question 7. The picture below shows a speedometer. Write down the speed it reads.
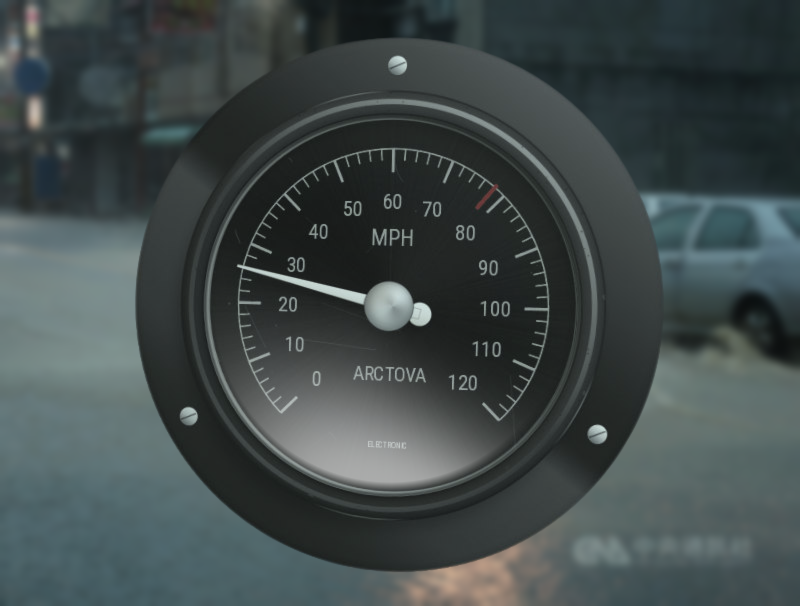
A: 26 mph
